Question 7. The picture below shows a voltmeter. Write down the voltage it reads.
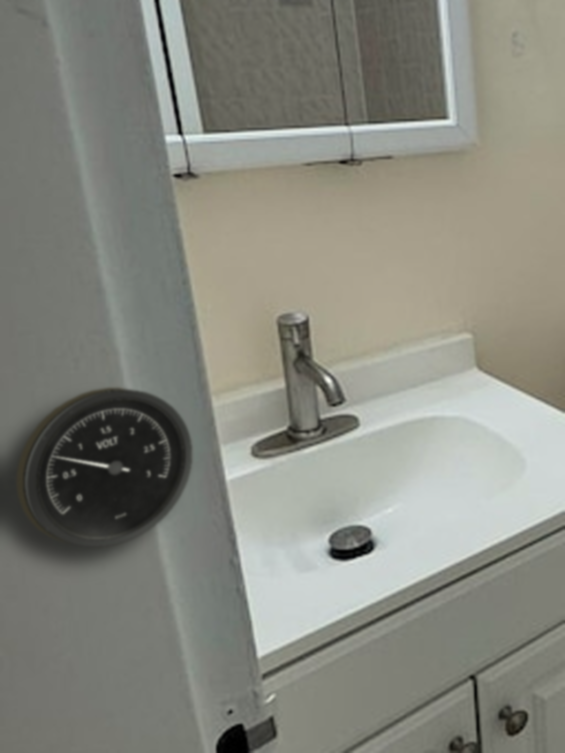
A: 0.75 V
